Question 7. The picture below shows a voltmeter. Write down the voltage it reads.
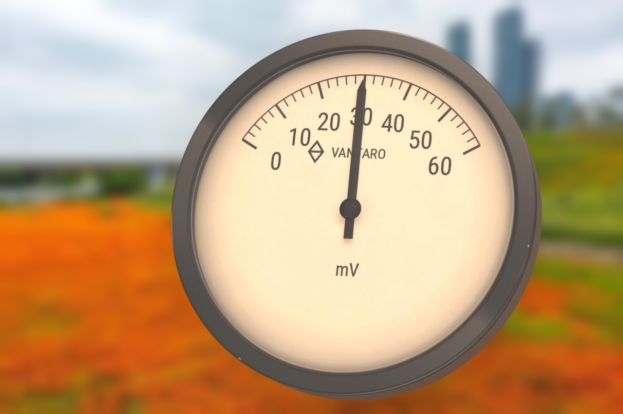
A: 30 mV
